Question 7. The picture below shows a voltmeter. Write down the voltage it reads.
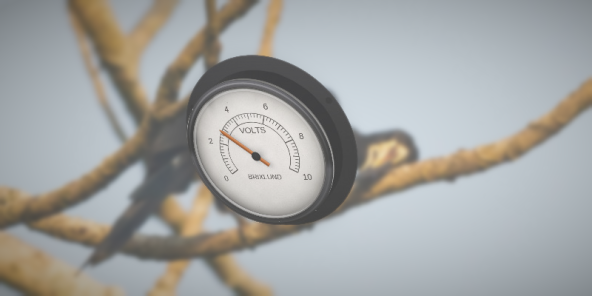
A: 3 V
